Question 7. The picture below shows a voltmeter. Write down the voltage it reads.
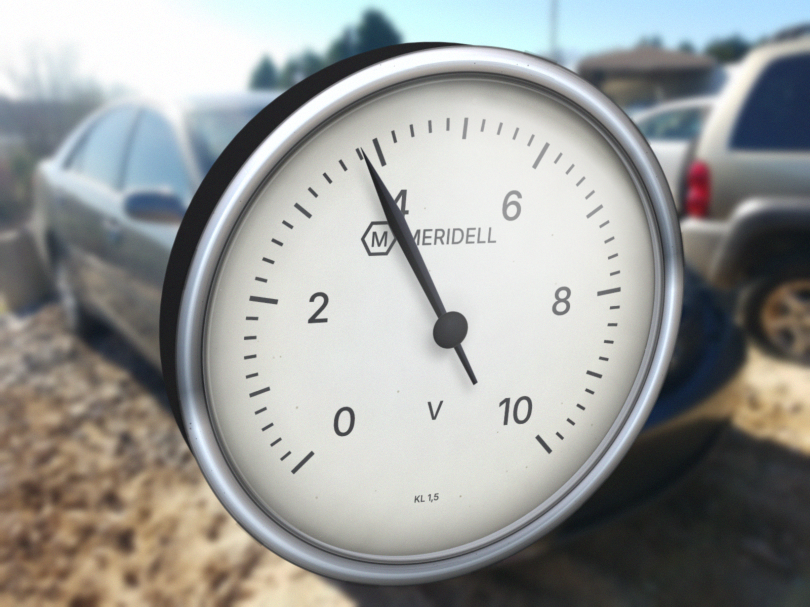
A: 3.8 V
